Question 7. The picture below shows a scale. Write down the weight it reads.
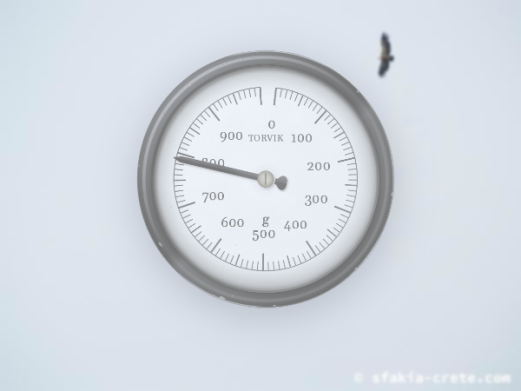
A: 790 g
